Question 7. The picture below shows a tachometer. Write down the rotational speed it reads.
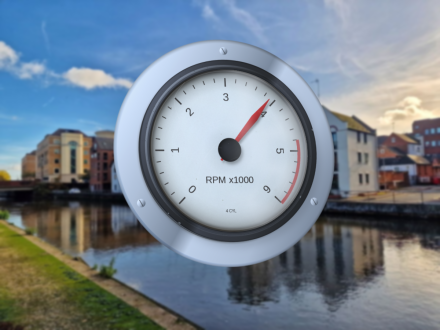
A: 3900 rpm
